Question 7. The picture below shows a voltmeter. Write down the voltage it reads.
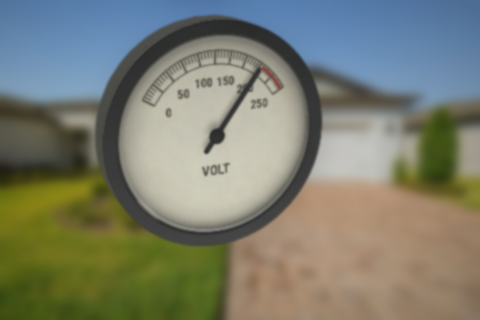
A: 200 V
